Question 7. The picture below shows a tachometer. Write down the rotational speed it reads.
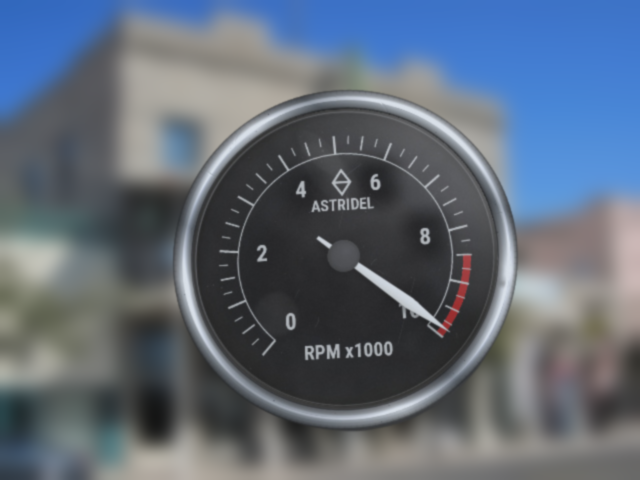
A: 9875 rpm
